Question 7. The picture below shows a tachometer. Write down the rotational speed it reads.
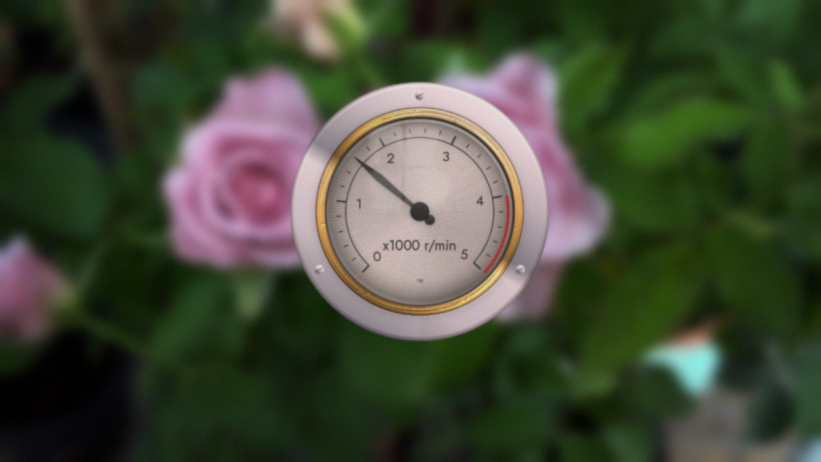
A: 1600 rpm
